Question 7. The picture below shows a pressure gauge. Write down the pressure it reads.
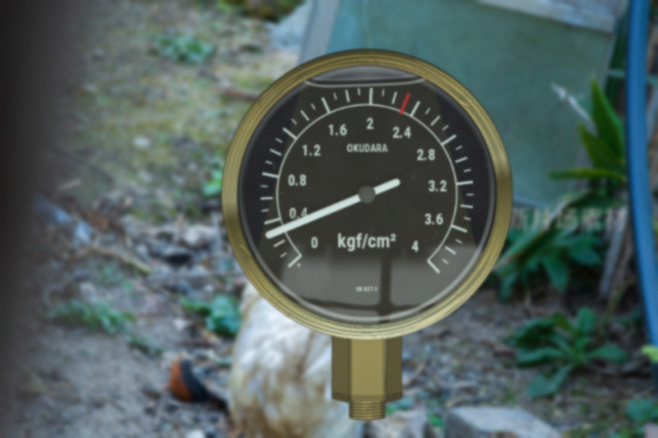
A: 0.3 kg/cm²
